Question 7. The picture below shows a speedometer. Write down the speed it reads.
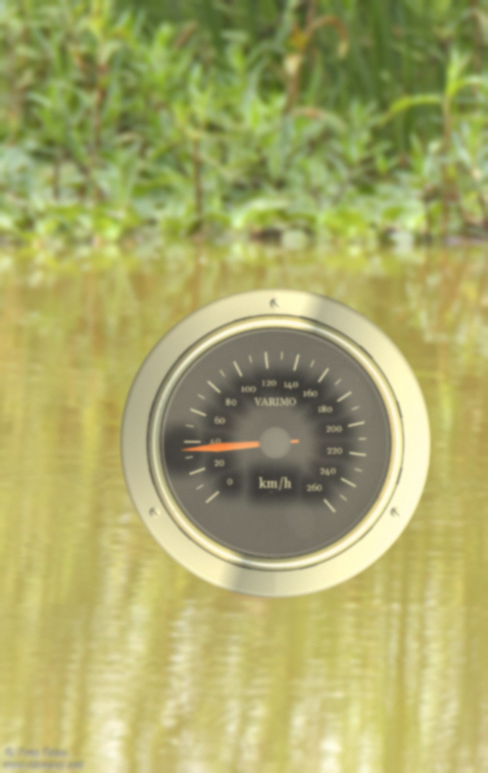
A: 35 km/h
